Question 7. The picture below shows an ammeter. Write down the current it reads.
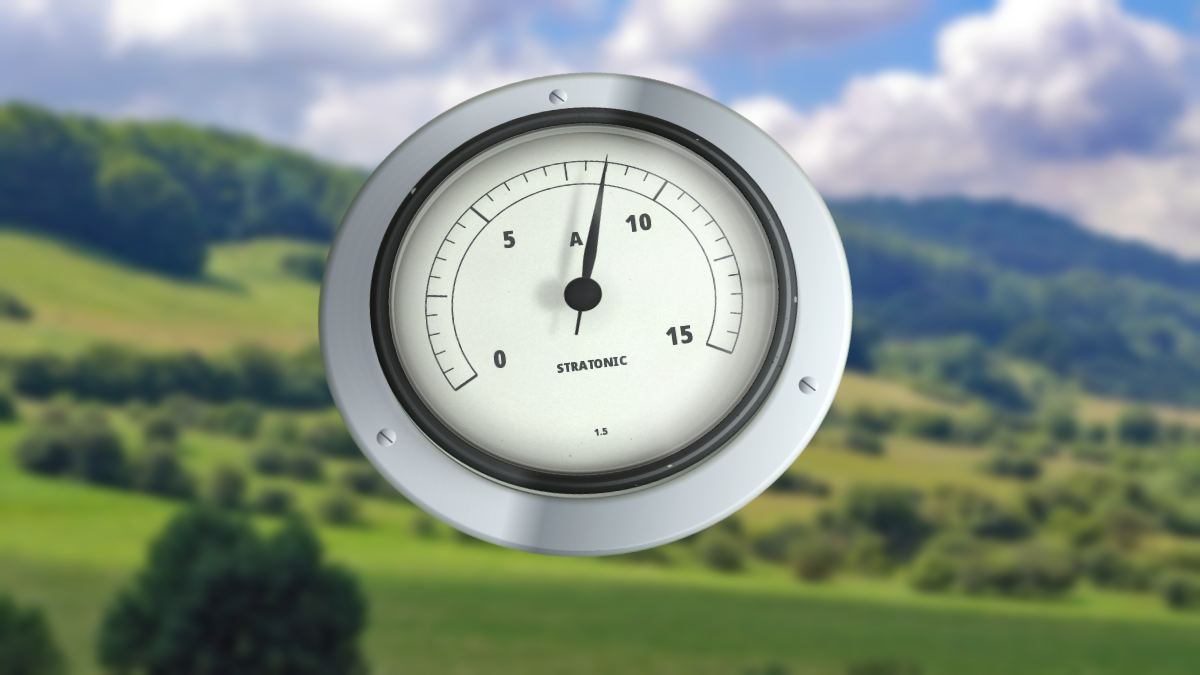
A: 8.5 A
